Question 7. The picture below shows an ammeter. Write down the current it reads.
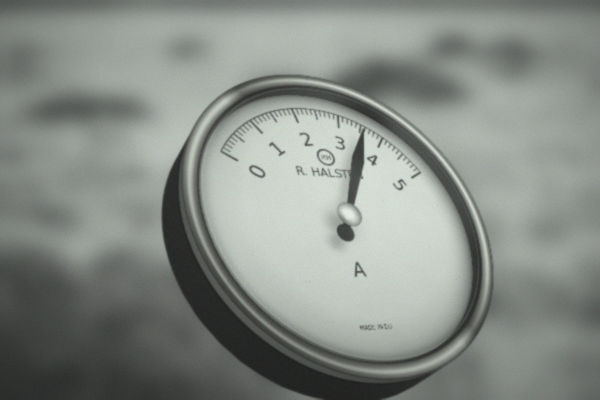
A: 3.5 A
